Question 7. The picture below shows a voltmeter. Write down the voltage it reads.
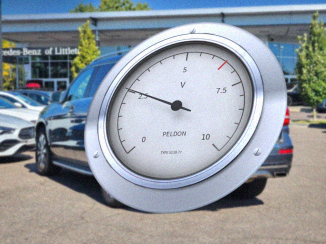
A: 2.5 V
